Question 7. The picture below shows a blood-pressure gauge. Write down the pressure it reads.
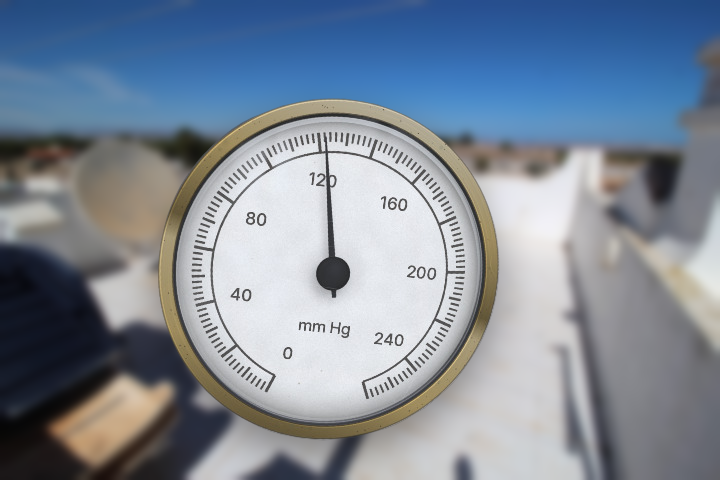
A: 122 mmHg
